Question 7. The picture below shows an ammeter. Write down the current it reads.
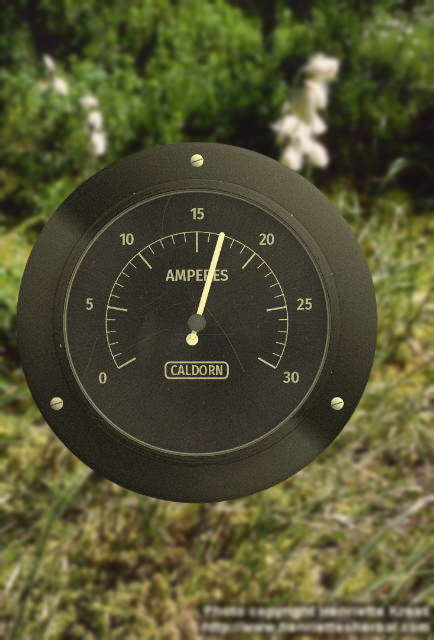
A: 17 A
